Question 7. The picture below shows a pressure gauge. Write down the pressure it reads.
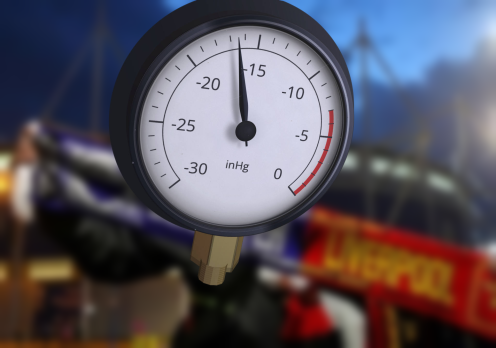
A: -16.5 inHg
